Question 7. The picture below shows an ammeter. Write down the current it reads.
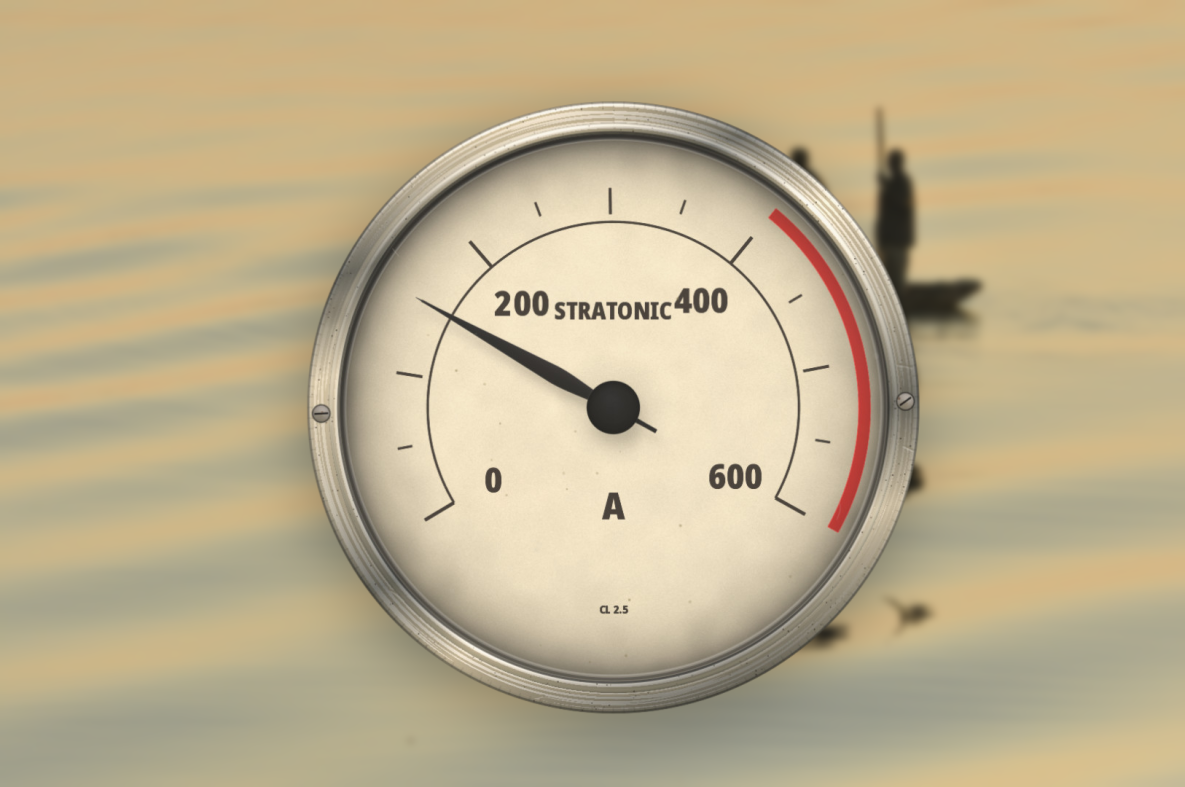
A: 150 A
